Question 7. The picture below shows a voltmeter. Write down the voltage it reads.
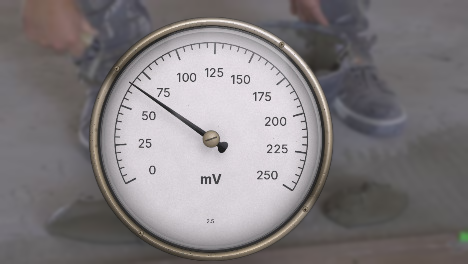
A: 65 mV
